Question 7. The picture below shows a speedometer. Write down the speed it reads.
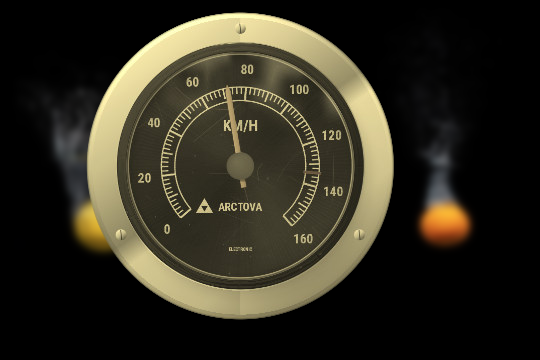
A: 72 km/h
